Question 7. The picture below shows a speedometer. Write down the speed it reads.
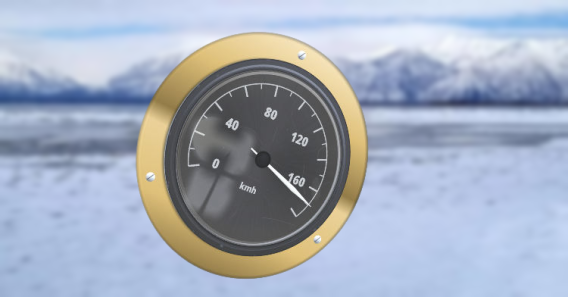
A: 170 km/h
